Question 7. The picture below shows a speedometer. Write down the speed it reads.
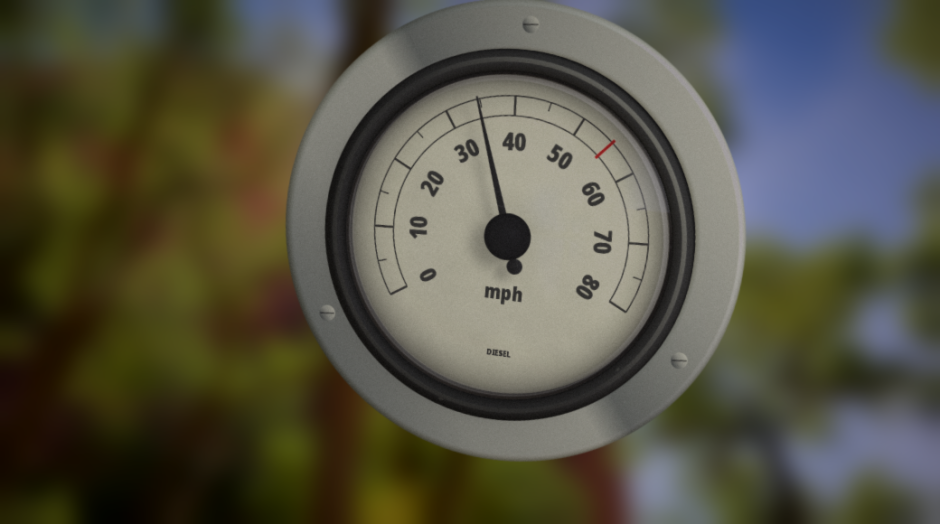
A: 35 mph
